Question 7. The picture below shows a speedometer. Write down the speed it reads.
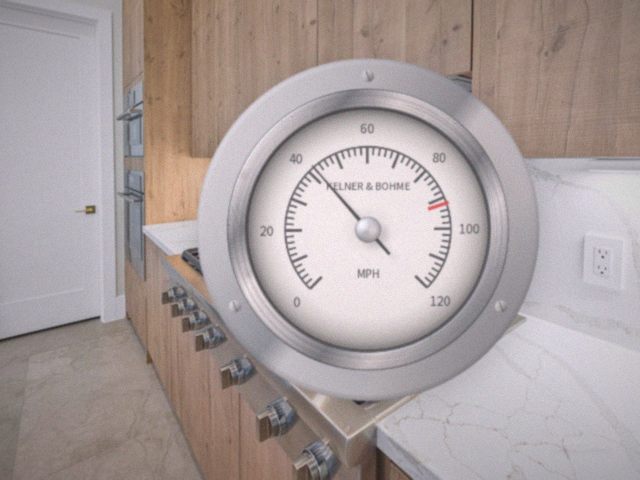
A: 42 mph
